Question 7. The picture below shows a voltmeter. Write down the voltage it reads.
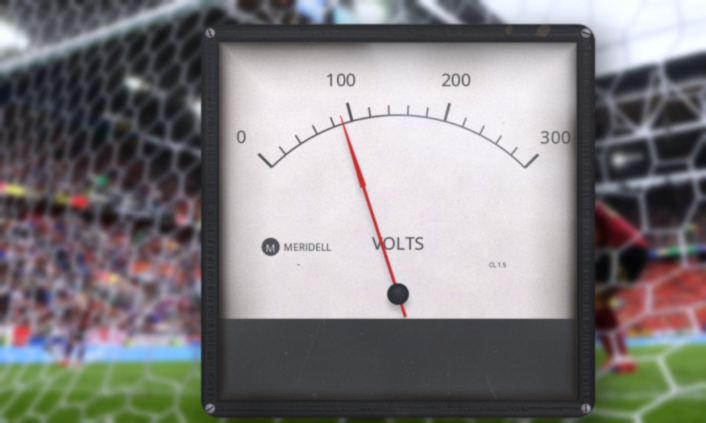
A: 90 V
